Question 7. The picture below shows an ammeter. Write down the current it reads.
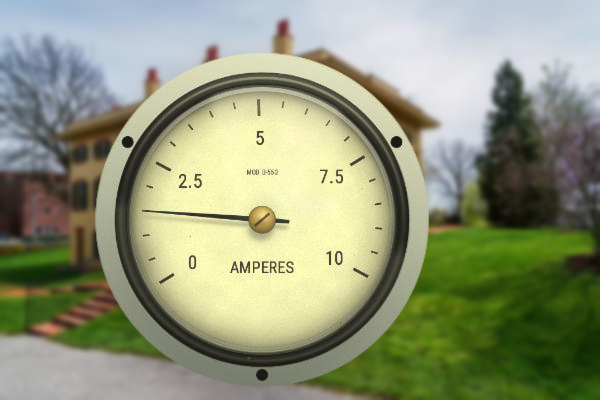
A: 1.5 A
